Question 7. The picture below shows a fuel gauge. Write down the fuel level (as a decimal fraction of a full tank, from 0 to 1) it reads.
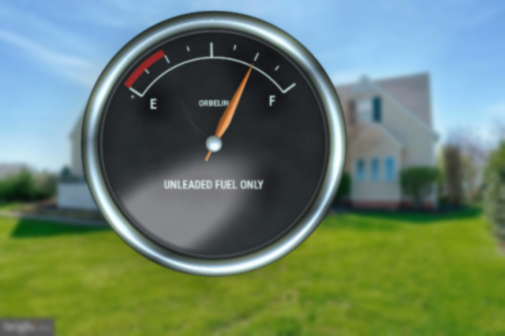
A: 0.75
